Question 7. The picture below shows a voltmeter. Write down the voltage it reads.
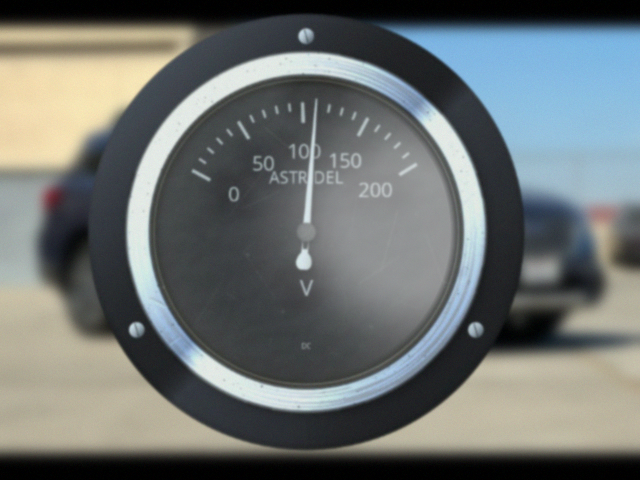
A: 110 V
